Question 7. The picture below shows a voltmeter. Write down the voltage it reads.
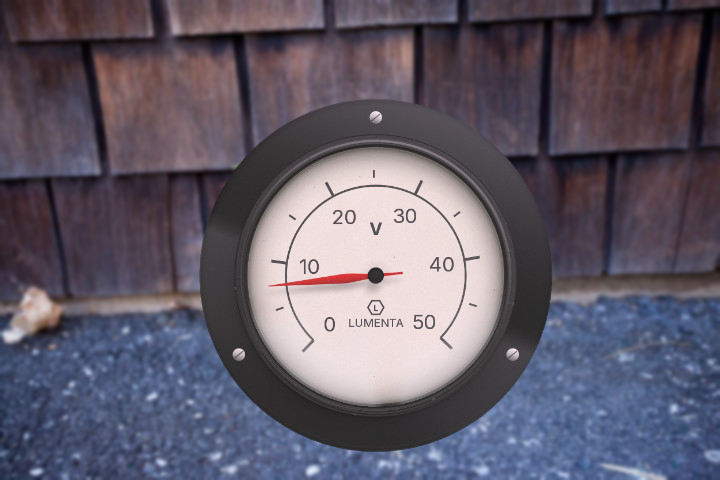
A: 7.5 V
